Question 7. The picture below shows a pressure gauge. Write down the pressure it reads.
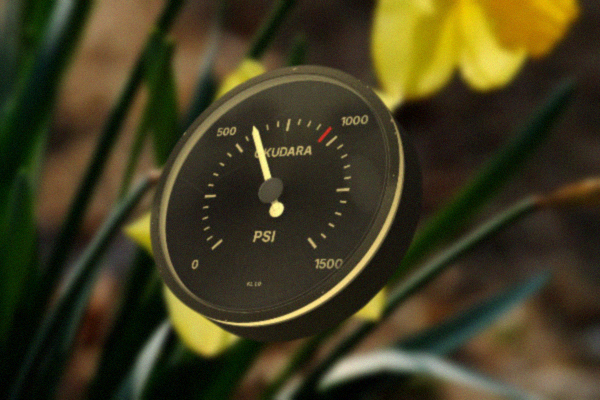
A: 600 psi
